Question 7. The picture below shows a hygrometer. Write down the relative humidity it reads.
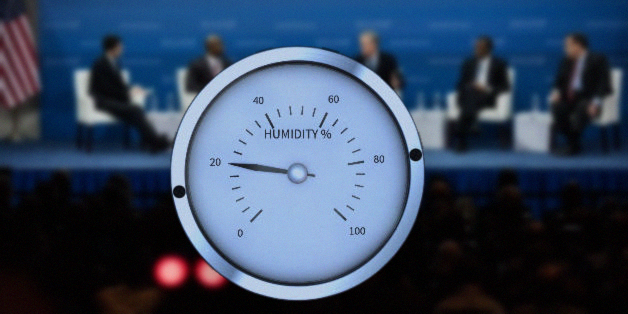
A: 20 %
